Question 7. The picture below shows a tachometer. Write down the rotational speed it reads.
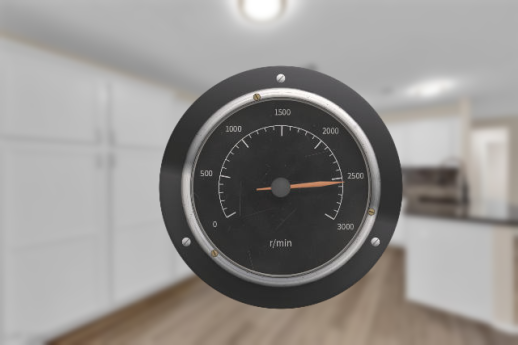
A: 2550 rpm
